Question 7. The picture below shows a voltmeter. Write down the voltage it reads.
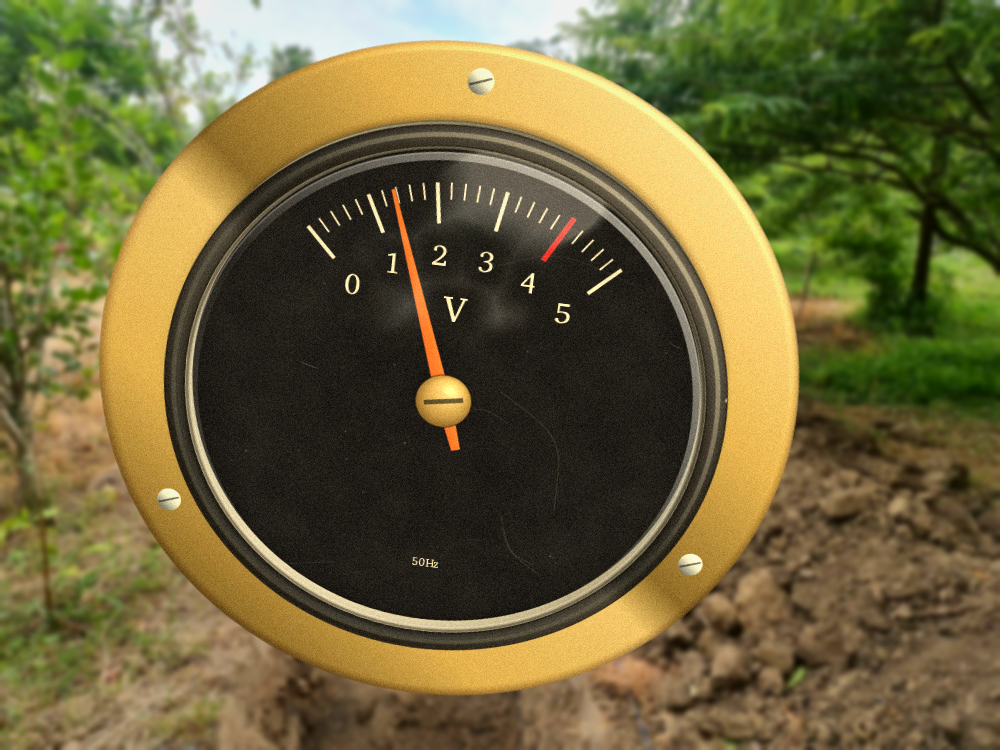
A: 1.4 V
